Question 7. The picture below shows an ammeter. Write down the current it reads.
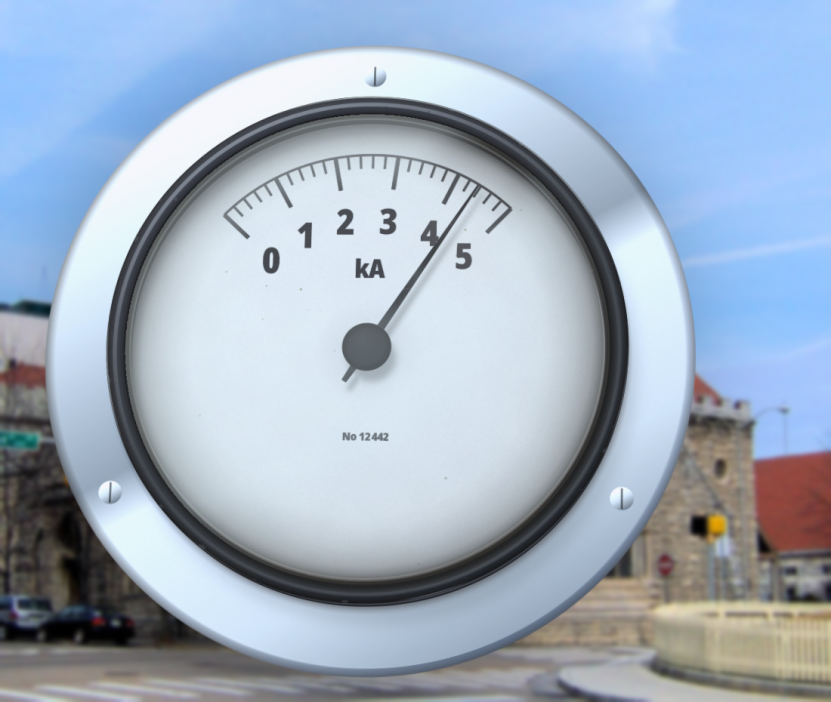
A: 4.4 kA
